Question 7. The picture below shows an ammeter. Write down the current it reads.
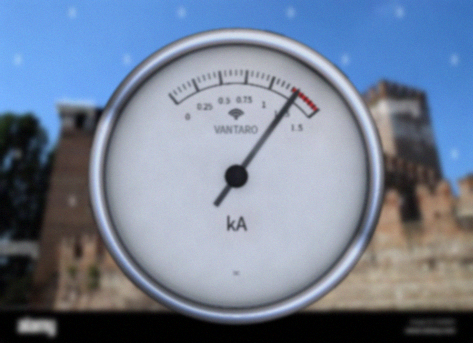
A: 1.25 kA
